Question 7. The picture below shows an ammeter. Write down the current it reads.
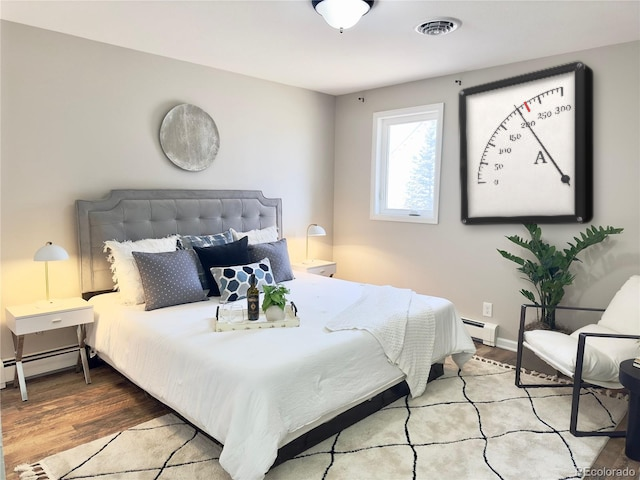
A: 200 A
